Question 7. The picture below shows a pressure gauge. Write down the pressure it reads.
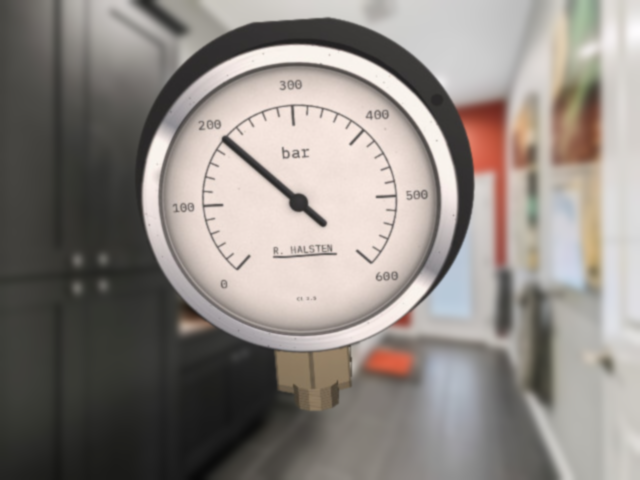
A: 200 bar
